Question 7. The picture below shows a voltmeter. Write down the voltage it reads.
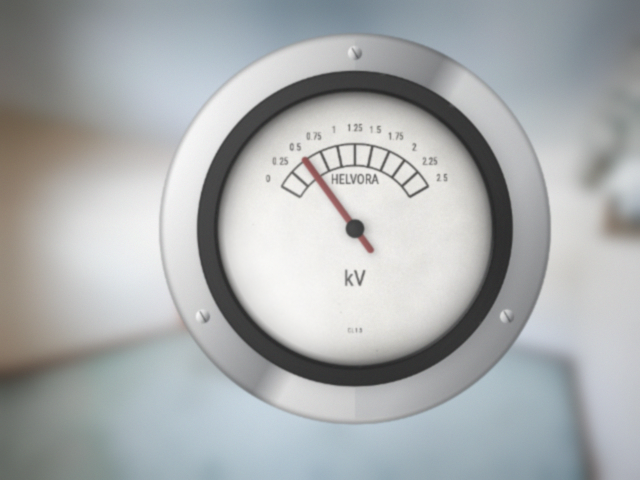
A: 0.5 kV
